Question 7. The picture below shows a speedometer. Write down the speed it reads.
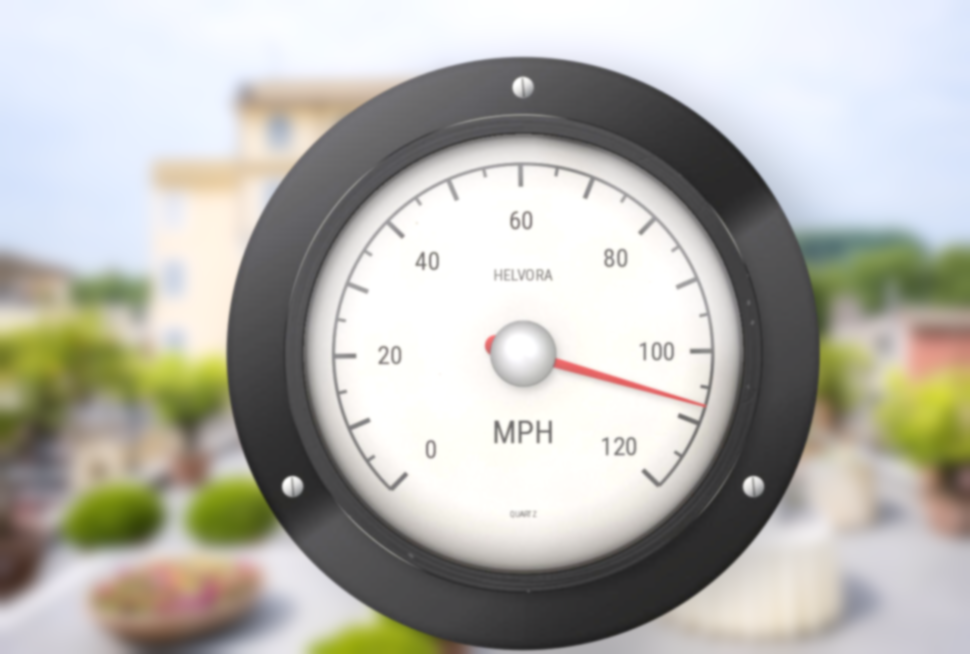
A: 107.5 mph
